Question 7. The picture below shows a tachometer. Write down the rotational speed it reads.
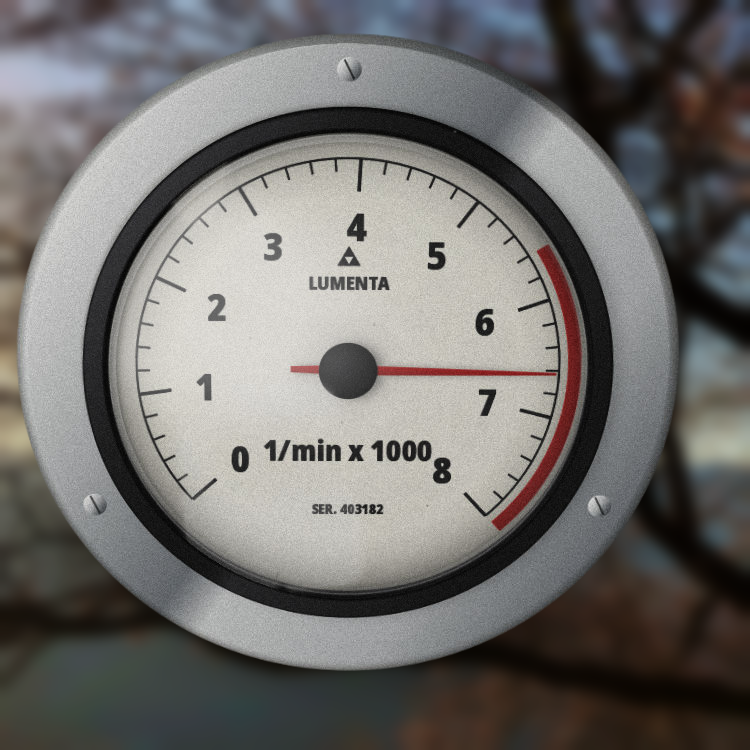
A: 6600 rpm
